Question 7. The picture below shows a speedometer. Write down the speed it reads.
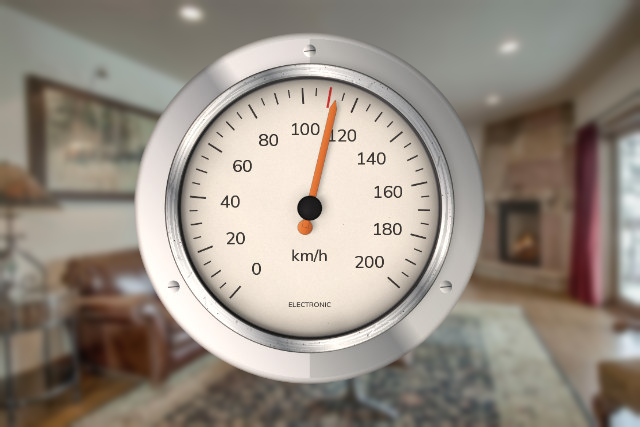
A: 112.5 km/h
